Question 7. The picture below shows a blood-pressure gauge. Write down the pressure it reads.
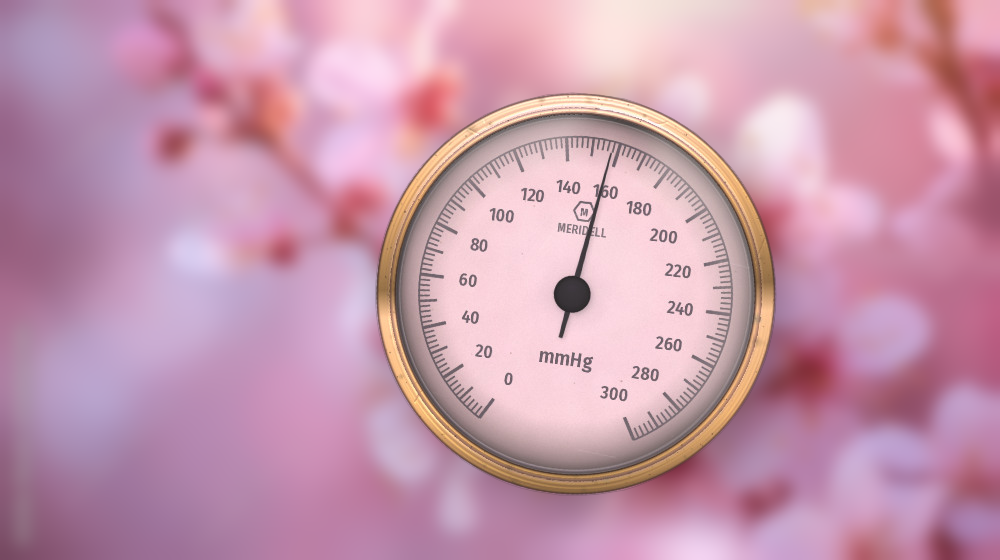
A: 158 mmHg
